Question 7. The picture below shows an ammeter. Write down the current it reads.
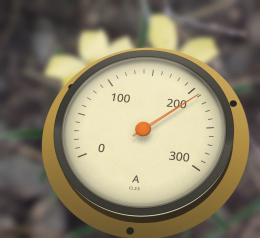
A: 210 A
